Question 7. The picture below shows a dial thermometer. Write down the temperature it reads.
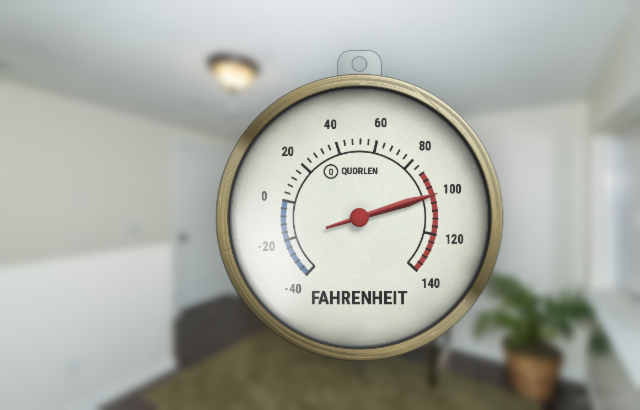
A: 100 °F
